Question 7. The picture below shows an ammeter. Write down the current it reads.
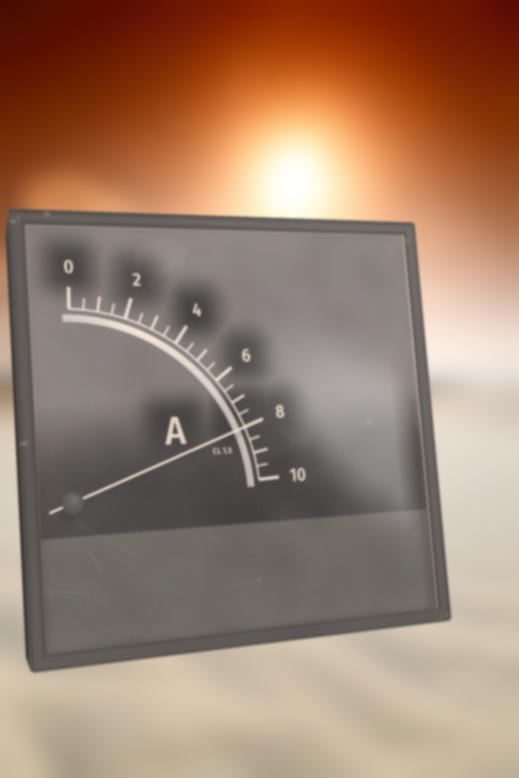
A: 8 A
